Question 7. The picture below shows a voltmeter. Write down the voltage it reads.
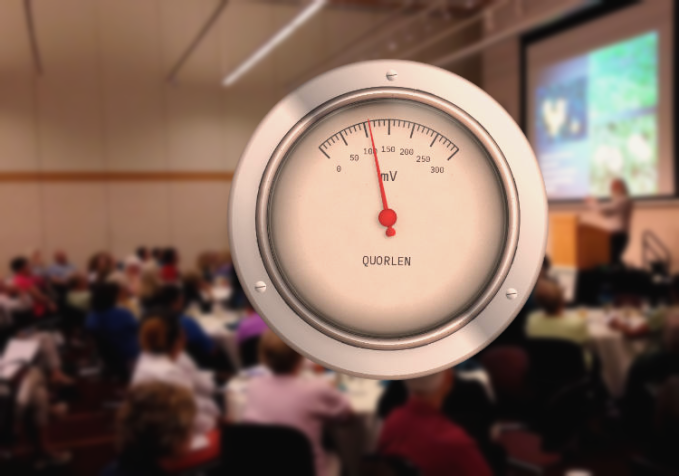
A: 110 mV
